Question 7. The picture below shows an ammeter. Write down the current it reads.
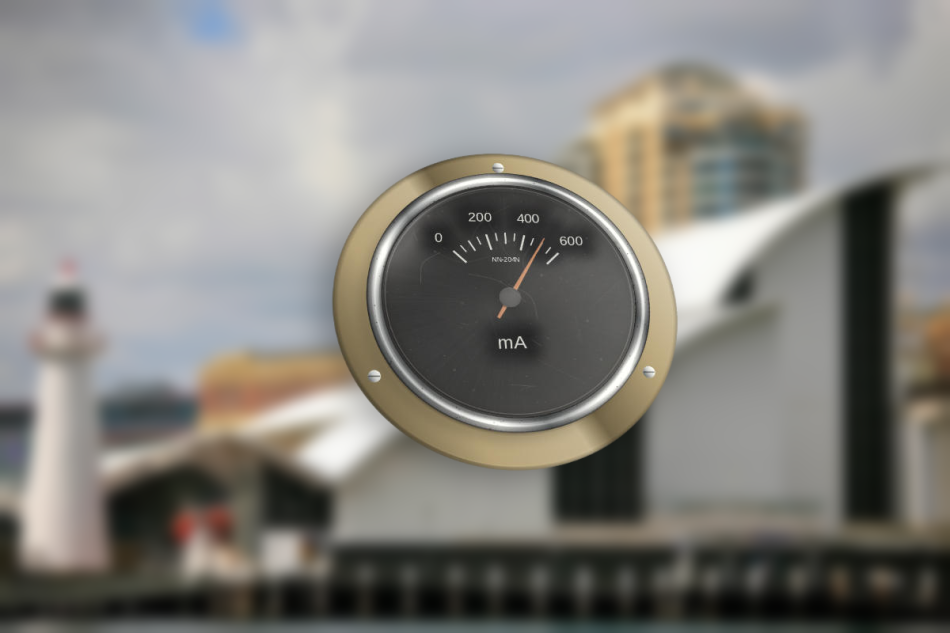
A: 500 mA
